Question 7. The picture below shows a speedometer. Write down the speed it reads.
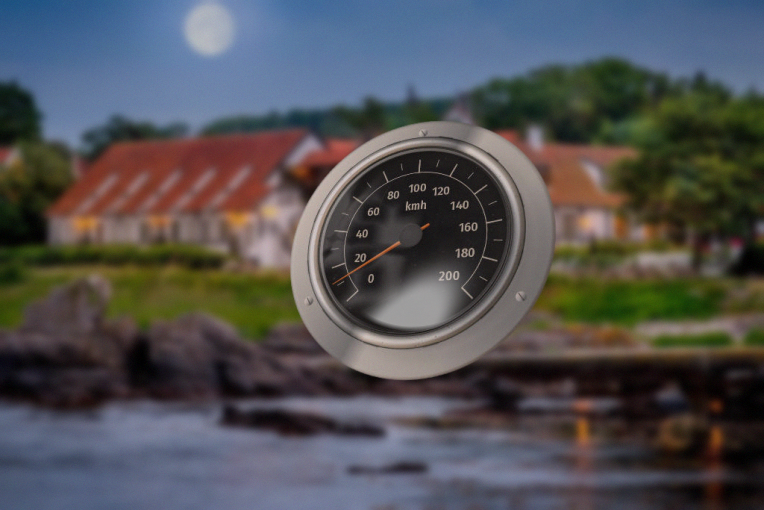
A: 10 km/h
